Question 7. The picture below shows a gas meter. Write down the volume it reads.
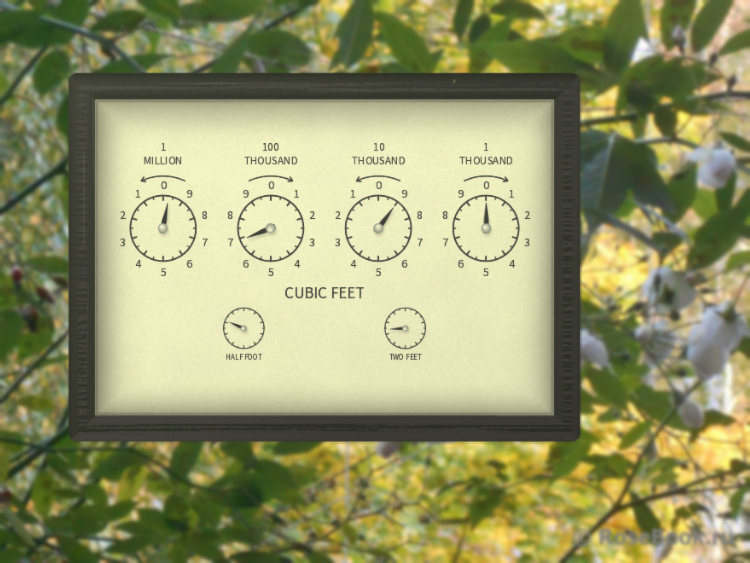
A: 969000 ft³
